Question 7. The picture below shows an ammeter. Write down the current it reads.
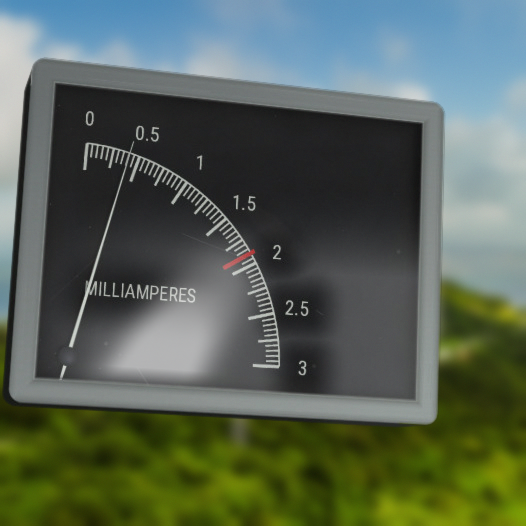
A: 0.4 mA
